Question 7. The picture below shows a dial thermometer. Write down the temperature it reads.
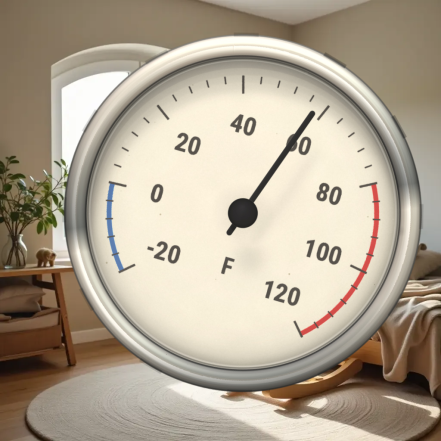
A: 58 °F
